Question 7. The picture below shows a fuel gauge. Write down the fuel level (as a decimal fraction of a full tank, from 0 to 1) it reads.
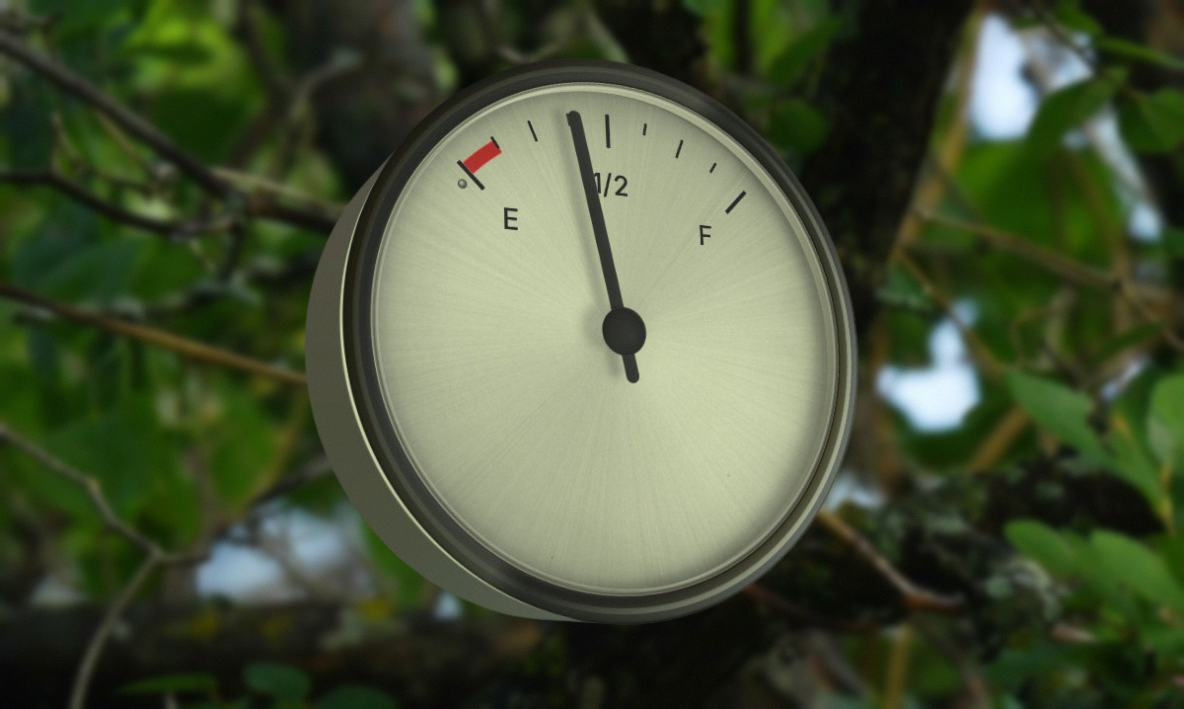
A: 0.375
